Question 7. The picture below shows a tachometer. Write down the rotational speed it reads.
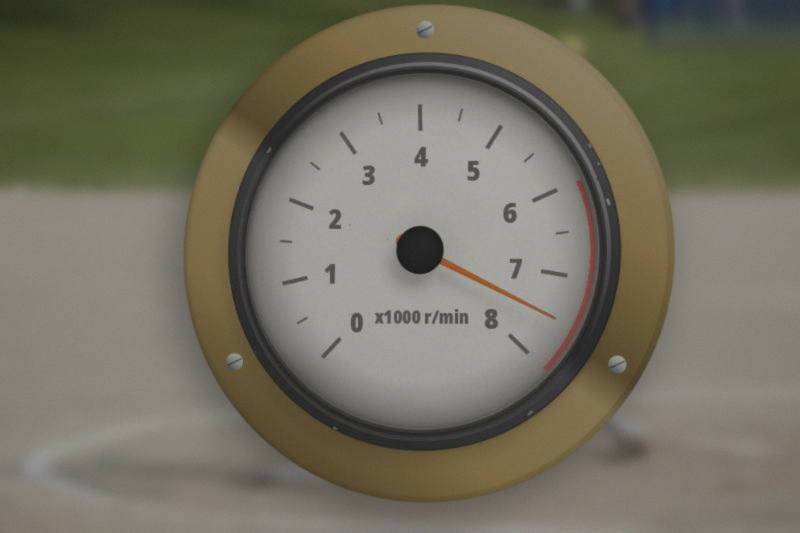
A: 7500 rpm
